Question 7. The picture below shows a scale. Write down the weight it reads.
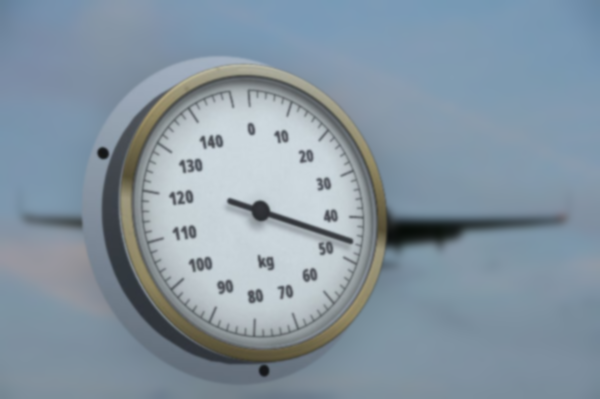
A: 46 kg
